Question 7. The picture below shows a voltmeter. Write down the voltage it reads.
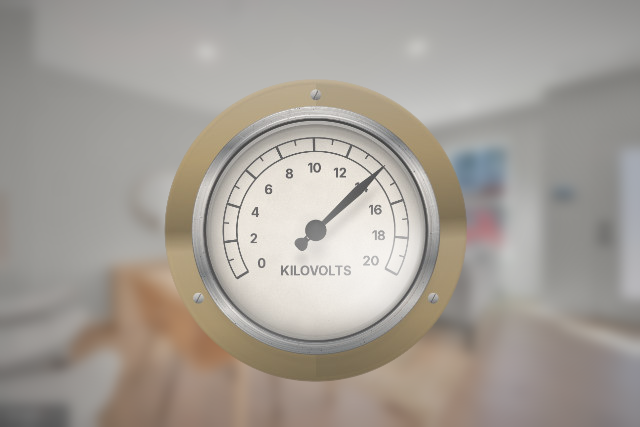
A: 14 kV
